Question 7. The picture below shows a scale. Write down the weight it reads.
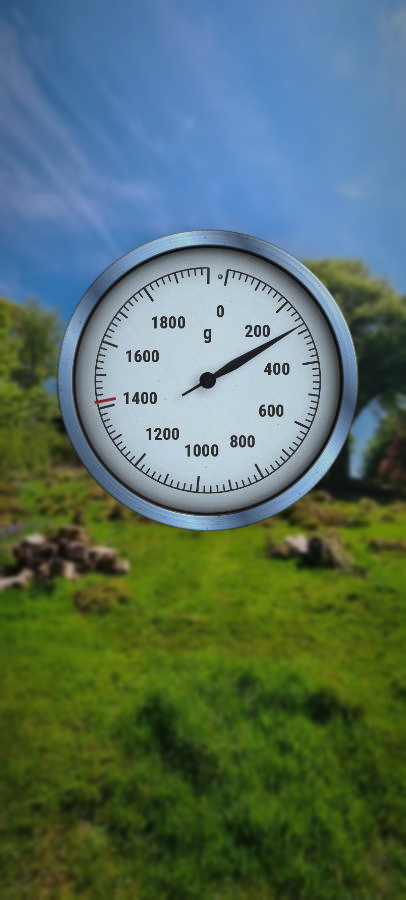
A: 280 g
